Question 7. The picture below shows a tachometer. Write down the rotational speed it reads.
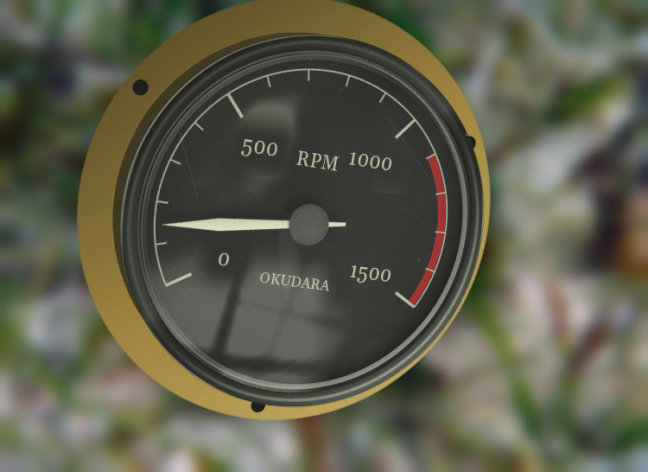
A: 150 rpm
